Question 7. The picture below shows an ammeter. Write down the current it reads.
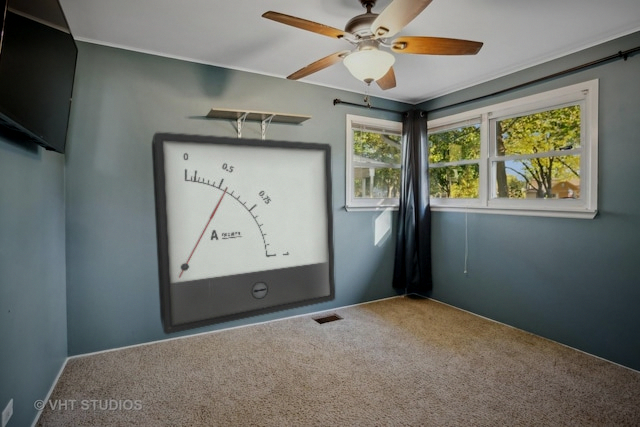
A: 0.55 A
